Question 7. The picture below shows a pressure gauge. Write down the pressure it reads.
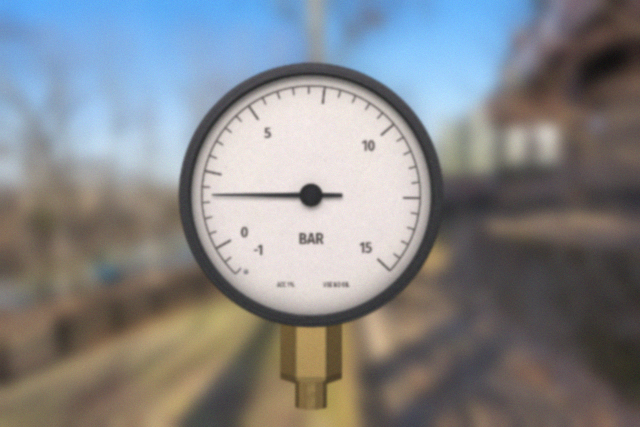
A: 1.75 bar
